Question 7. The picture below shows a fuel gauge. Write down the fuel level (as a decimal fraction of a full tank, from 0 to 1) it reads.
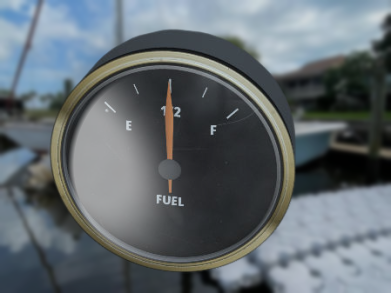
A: 0.5
